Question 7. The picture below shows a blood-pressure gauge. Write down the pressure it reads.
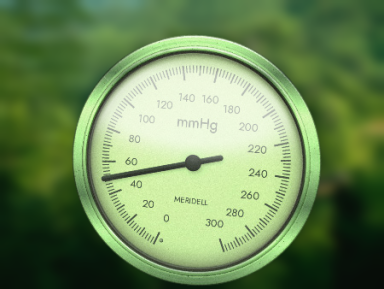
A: 50 mmHg
